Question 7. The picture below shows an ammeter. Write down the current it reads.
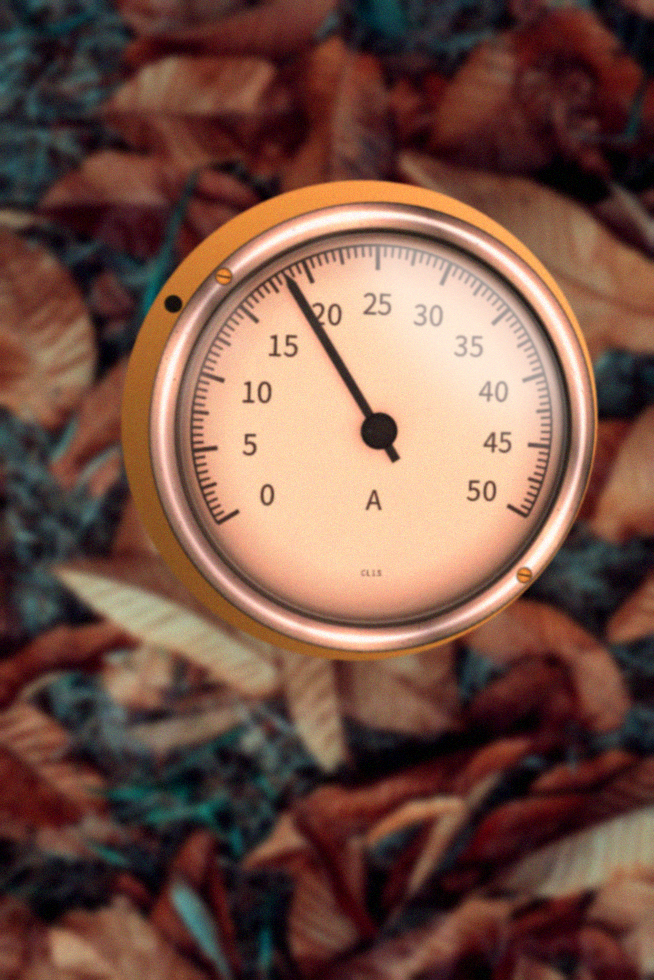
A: 18.5 A
